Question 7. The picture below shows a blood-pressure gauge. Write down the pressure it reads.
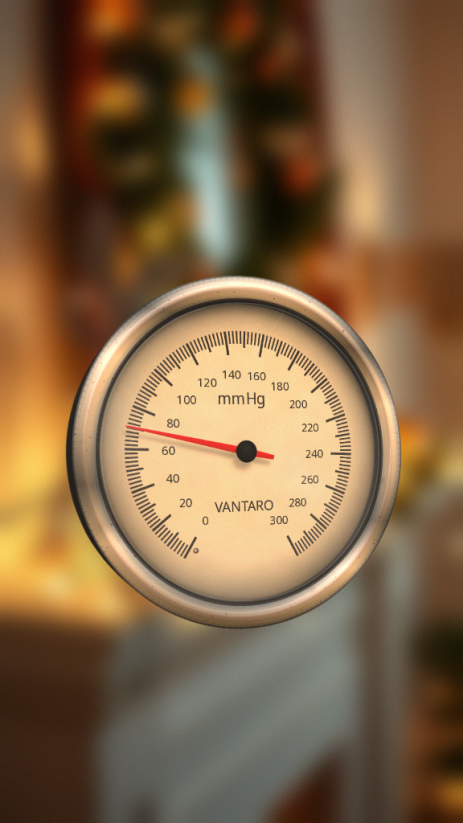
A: 70 mmHg
